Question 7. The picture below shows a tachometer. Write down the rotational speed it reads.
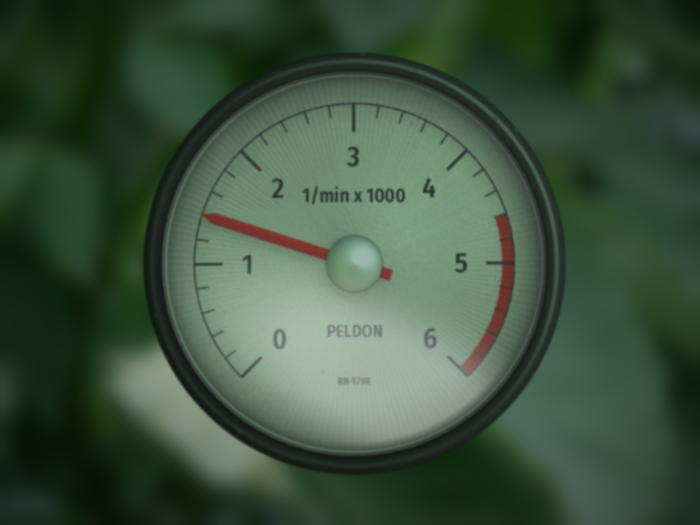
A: 1400 rpm
